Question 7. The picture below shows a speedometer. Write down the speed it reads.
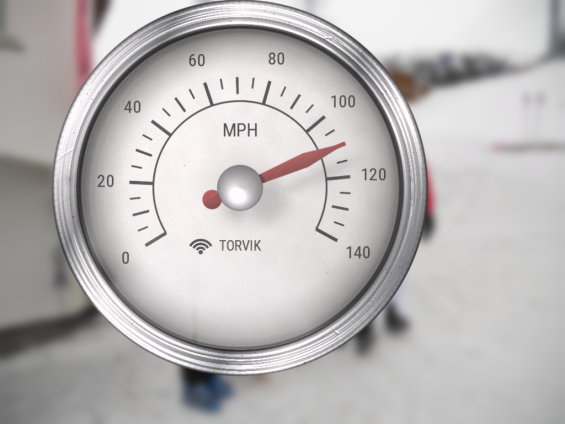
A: 110 mph
